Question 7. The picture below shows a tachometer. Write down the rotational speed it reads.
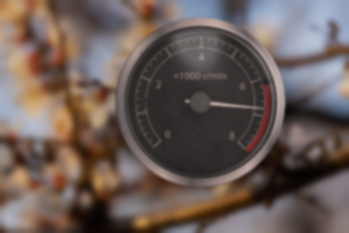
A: 6800 rpm
